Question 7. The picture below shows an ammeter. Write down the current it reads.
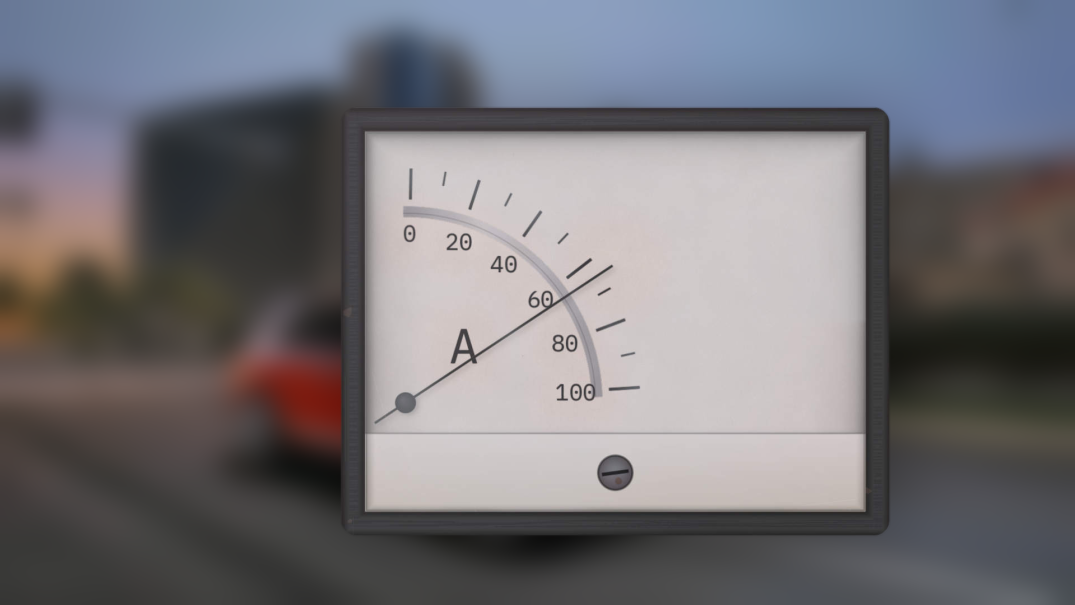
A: 65 A
